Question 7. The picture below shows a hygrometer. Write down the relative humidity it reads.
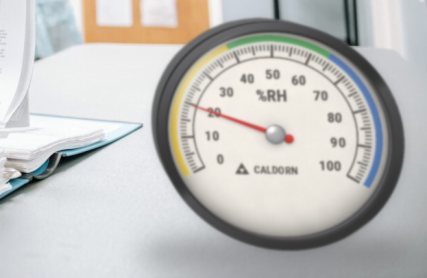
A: 20 %
